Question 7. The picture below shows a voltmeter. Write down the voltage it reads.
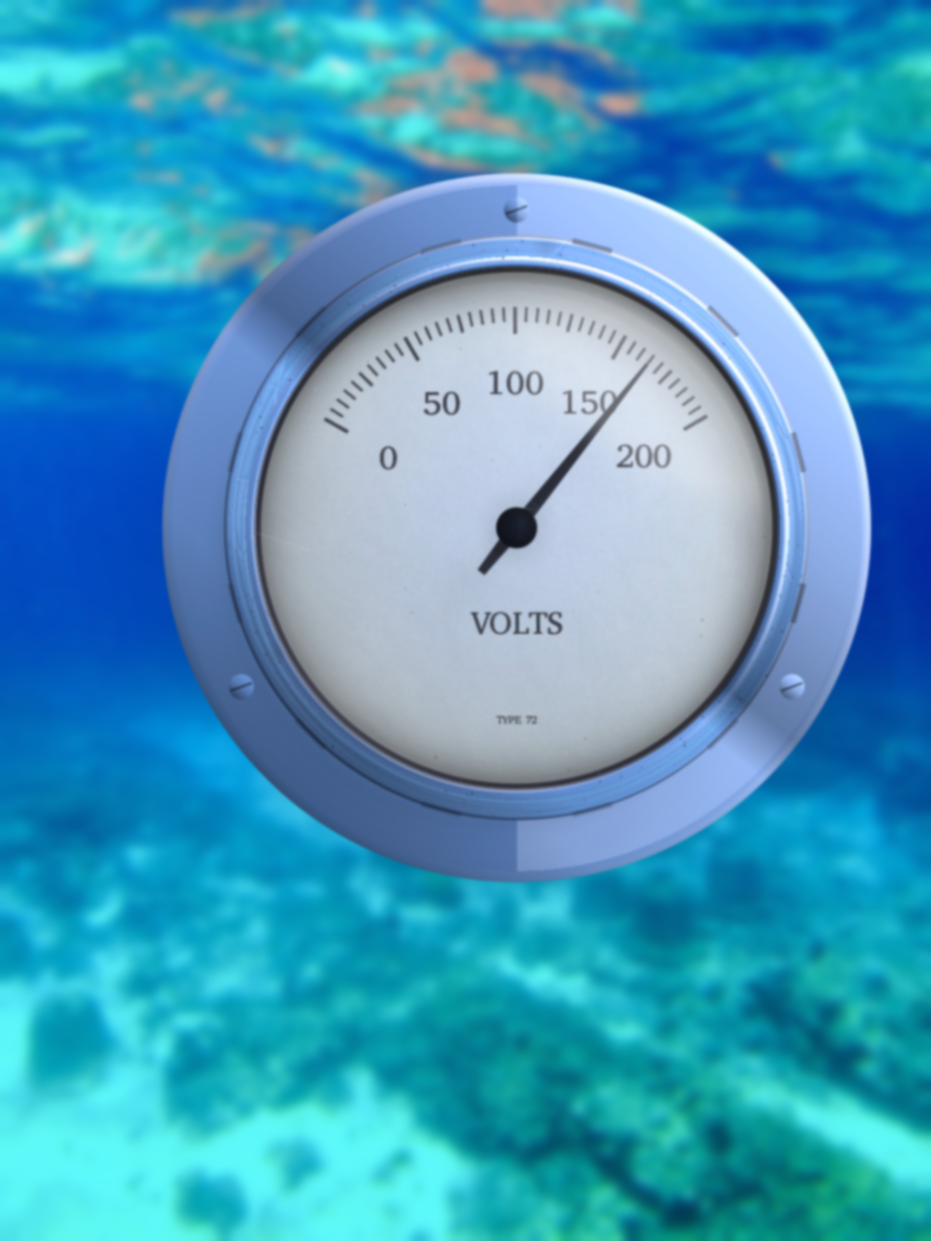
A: 165 V
